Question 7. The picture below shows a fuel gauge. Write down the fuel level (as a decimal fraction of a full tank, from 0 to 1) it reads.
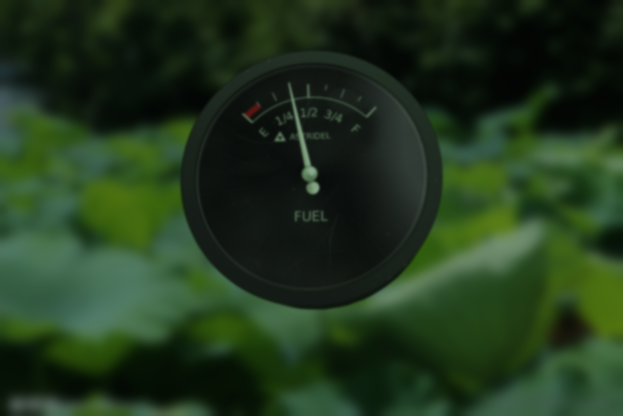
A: 0.375
